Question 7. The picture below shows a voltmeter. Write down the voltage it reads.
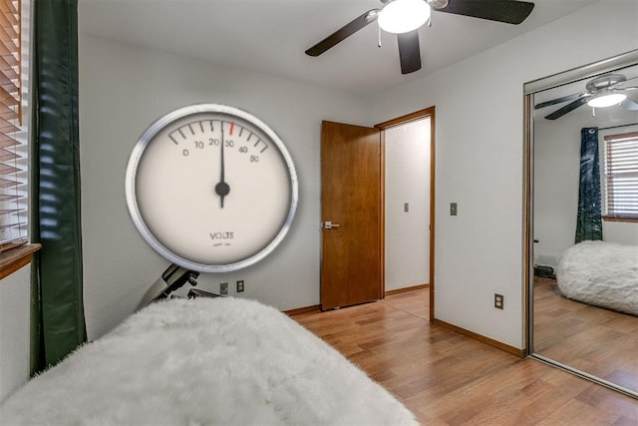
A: 25 V
